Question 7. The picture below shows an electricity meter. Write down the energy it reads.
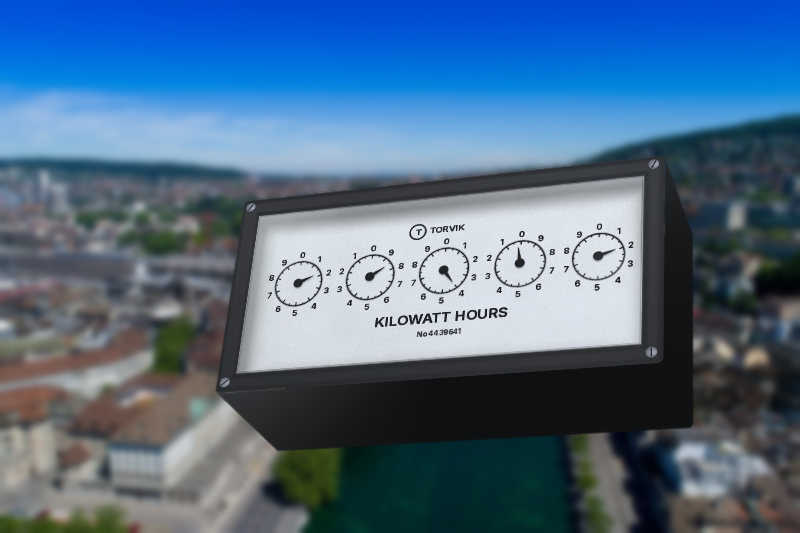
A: 18402 kWh
